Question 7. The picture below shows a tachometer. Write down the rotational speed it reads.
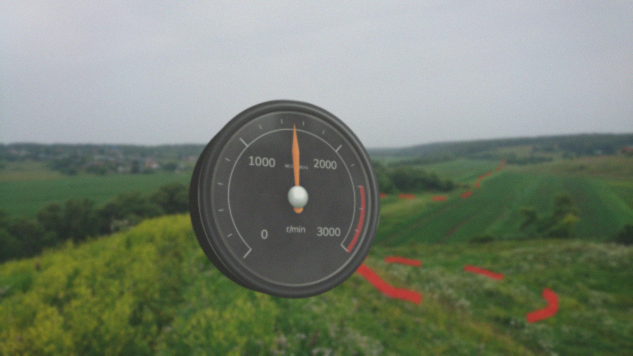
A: 1500 rpm
